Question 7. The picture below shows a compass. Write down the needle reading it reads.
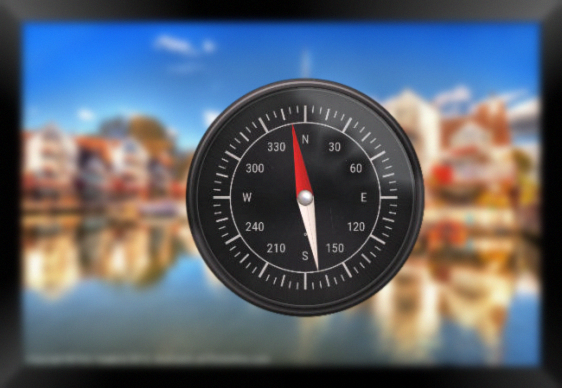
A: 350 °
